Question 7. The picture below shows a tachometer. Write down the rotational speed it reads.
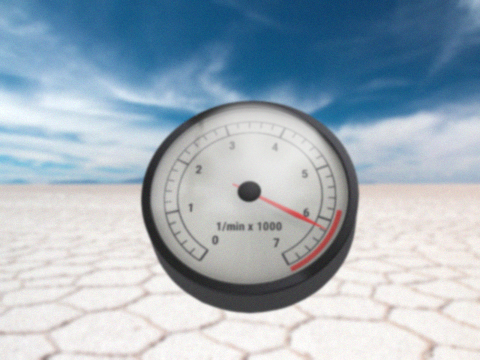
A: 6200 rpm
